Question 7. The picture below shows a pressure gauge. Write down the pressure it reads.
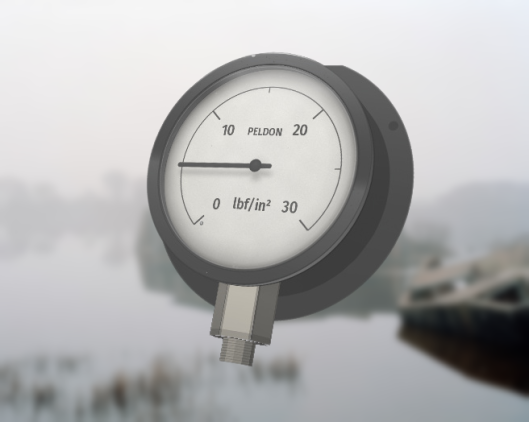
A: 5 psi
